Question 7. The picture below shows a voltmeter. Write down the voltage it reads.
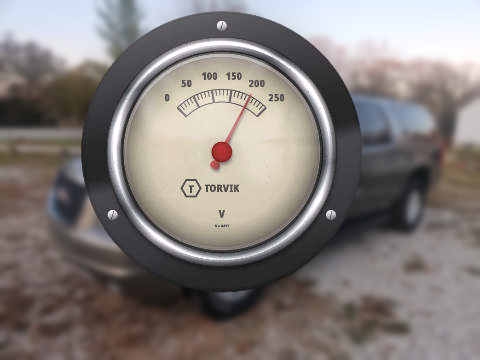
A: 200 V
